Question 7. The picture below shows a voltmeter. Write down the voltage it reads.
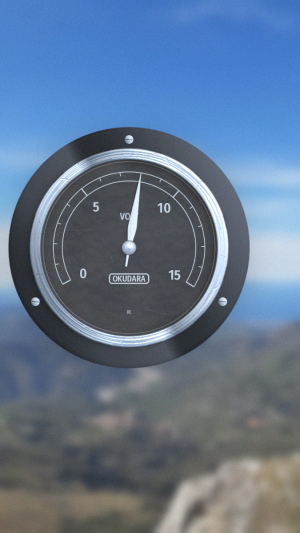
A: 8 V
